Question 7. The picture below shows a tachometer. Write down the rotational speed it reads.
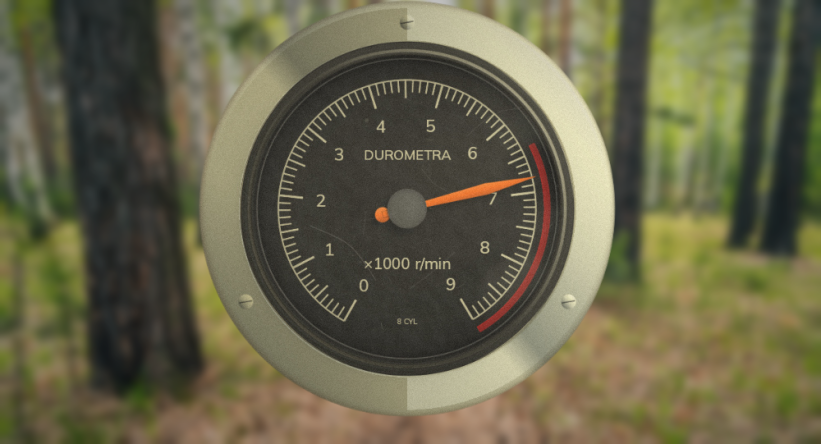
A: 6800 rpm
